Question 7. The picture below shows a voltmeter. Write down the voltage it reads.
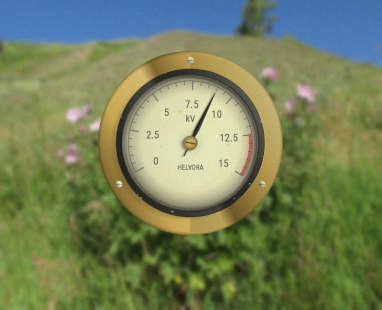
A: 9 kV
